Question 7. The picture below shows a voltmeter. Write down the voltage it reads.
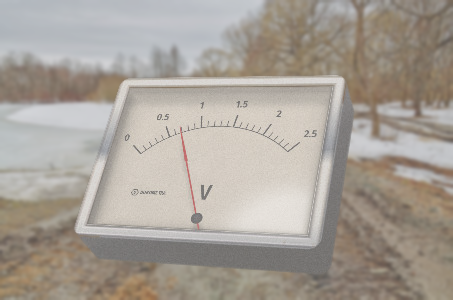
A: 0.7 V
